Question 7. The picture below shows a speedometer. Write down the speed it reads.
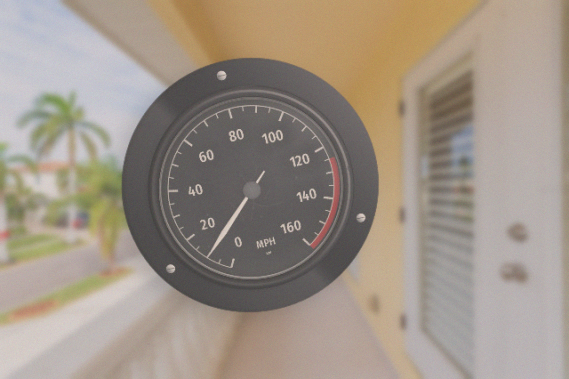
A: 10 mph
